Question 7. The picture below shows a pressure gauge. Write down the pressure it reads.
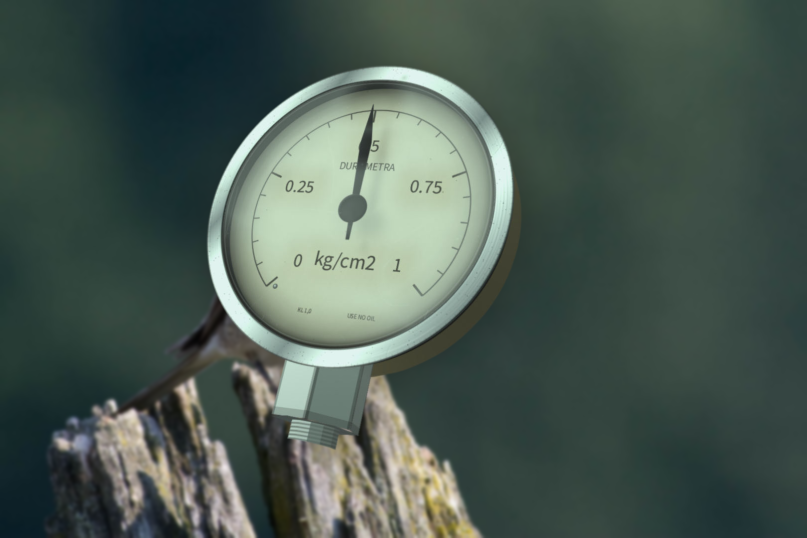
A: 0.5 kg/cm²
